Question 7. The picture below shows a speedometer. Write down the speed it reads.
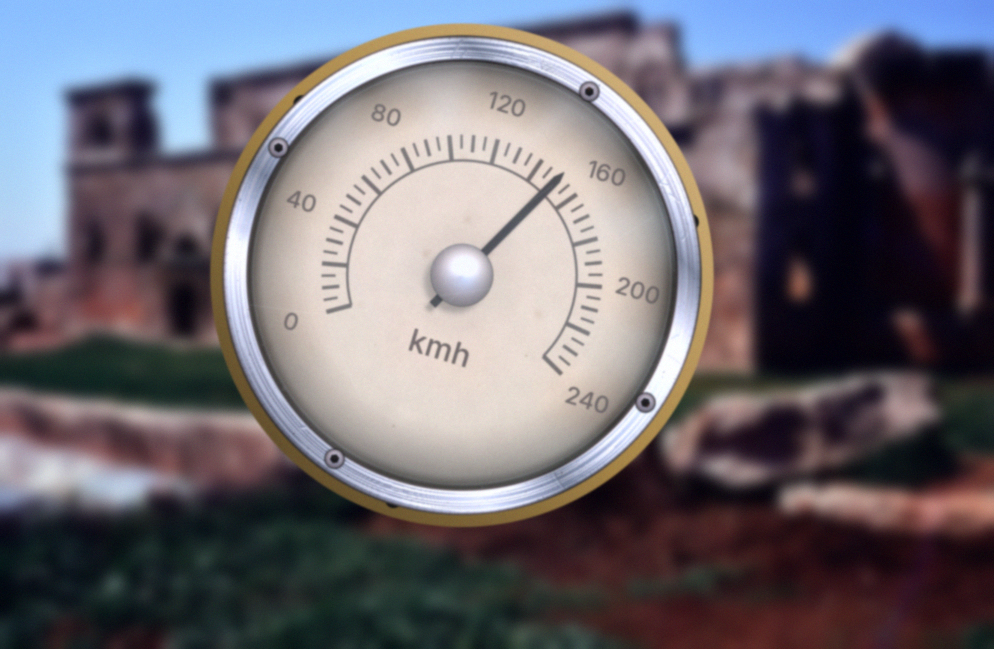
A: 150 km/h
